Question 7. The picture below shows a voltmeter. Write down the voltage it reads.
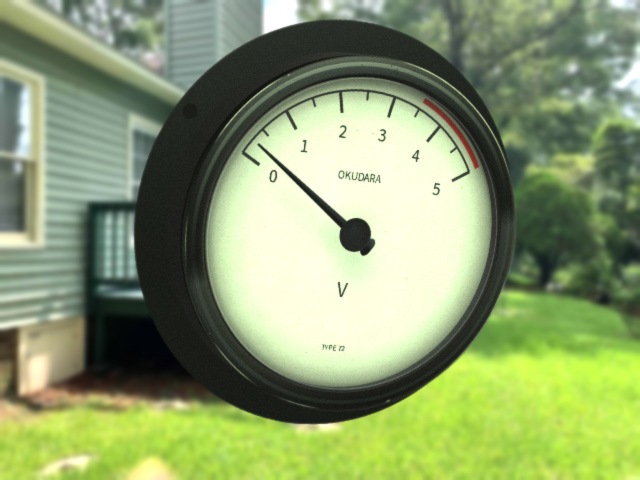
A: 0.25 V
